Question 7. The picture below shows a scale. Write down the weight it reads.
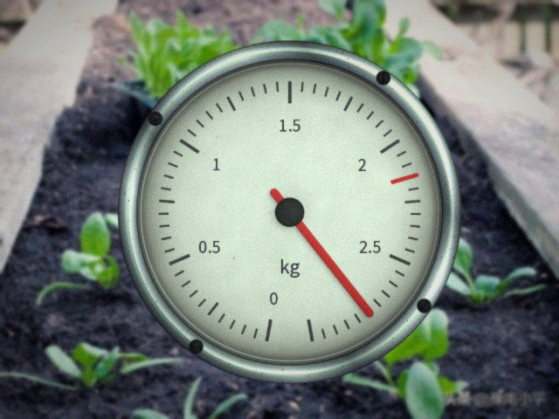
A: 2.75 kg
